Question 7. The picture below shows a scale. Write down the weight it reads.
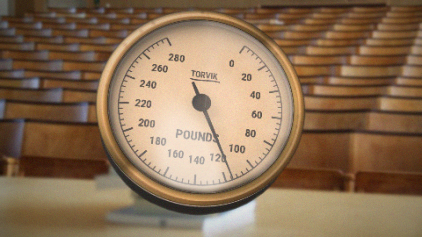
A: 116 lb
